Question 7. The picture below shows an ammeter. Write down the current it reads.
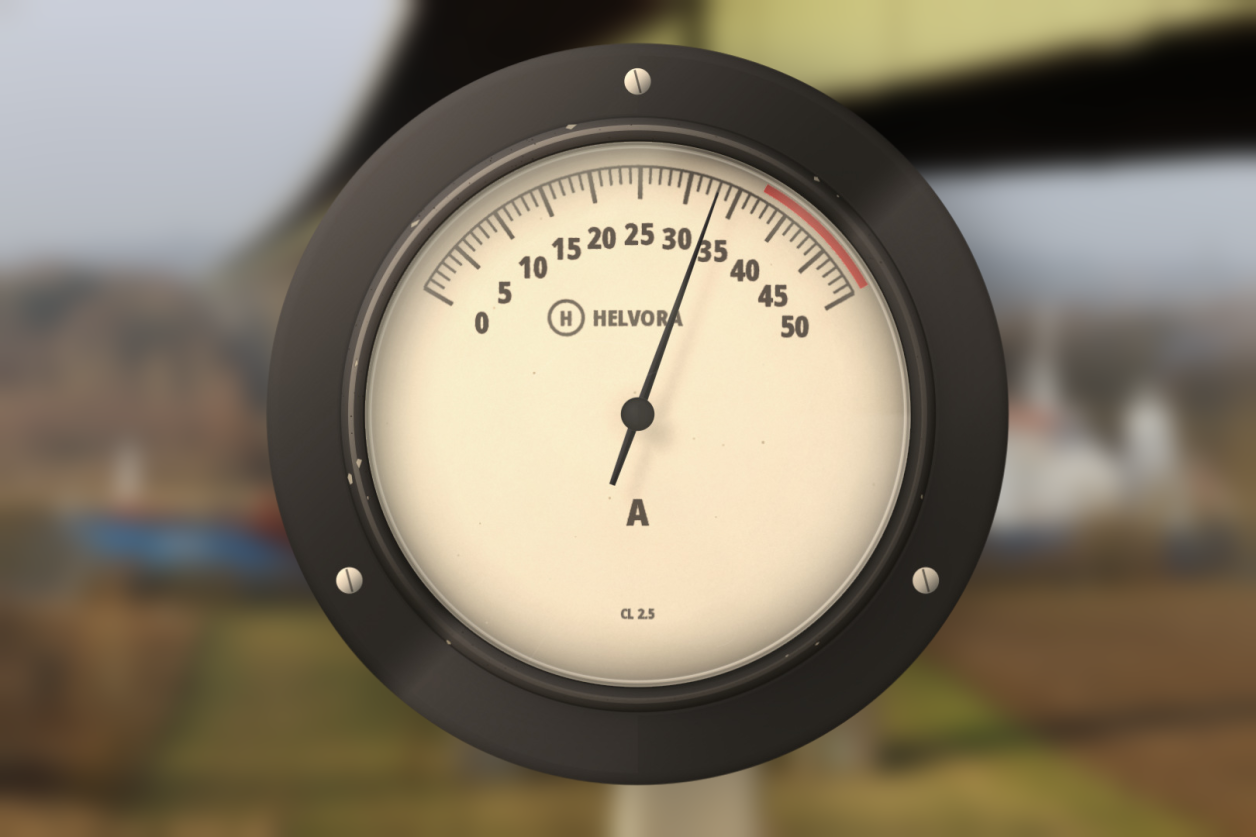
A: 33 A
